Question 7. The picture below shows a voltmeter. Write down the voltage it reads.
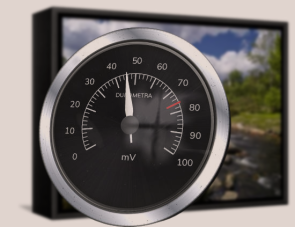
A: 46 mV
